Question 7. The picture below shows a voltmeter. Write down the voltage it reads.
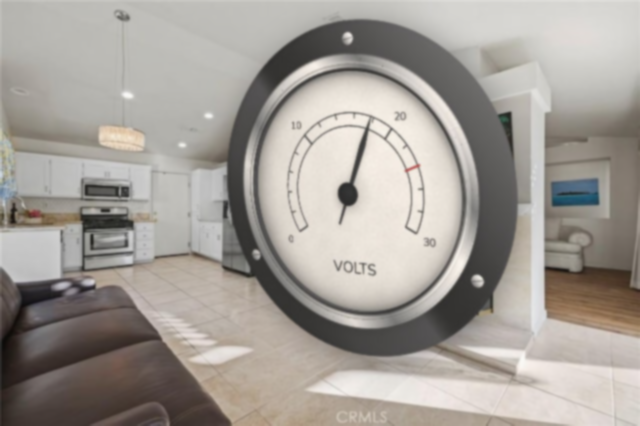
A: 18 V
